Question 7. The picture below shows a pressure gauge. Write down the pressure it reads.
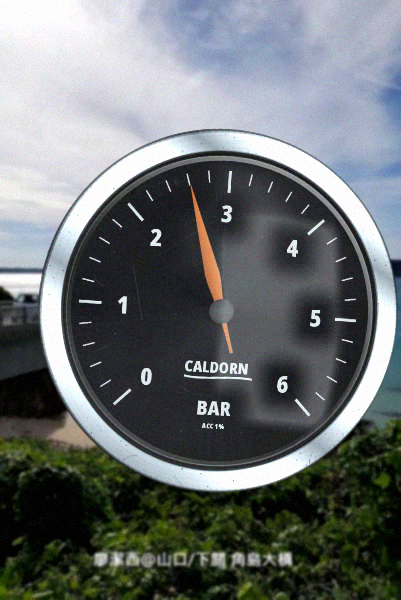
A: 2.6 bar
